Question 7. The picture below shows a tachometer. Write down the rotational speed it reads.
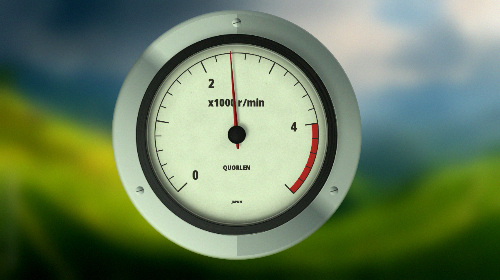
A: 2400 rpm
